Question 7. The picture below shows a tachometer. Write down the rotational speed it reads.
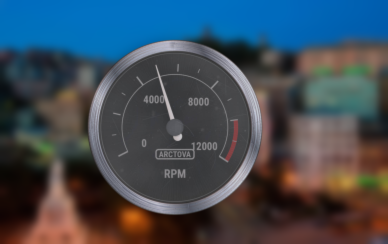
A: 5000 rpm
